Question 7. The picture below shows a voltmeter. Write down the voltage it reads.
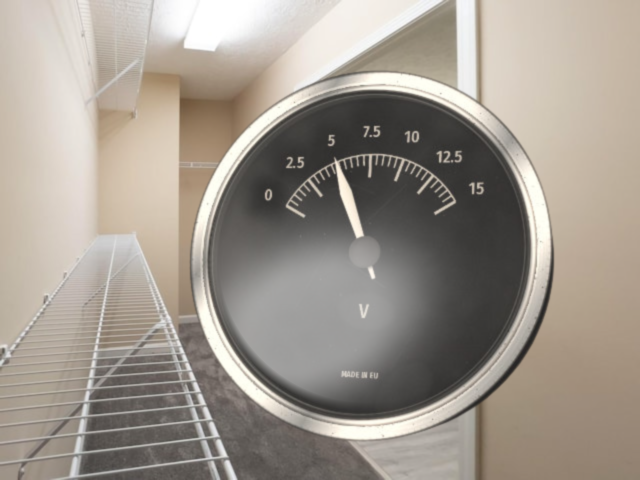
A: 5 V
